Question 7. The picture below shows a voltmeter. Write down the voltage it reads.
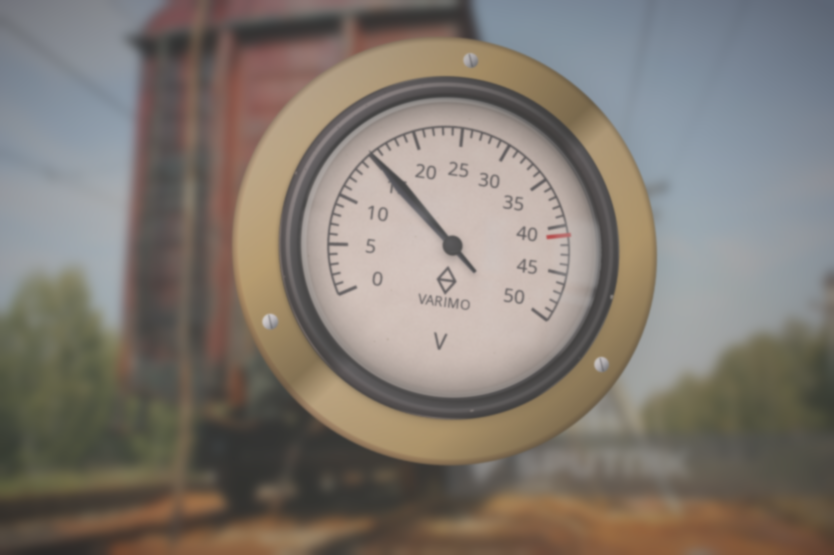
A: 15 V
